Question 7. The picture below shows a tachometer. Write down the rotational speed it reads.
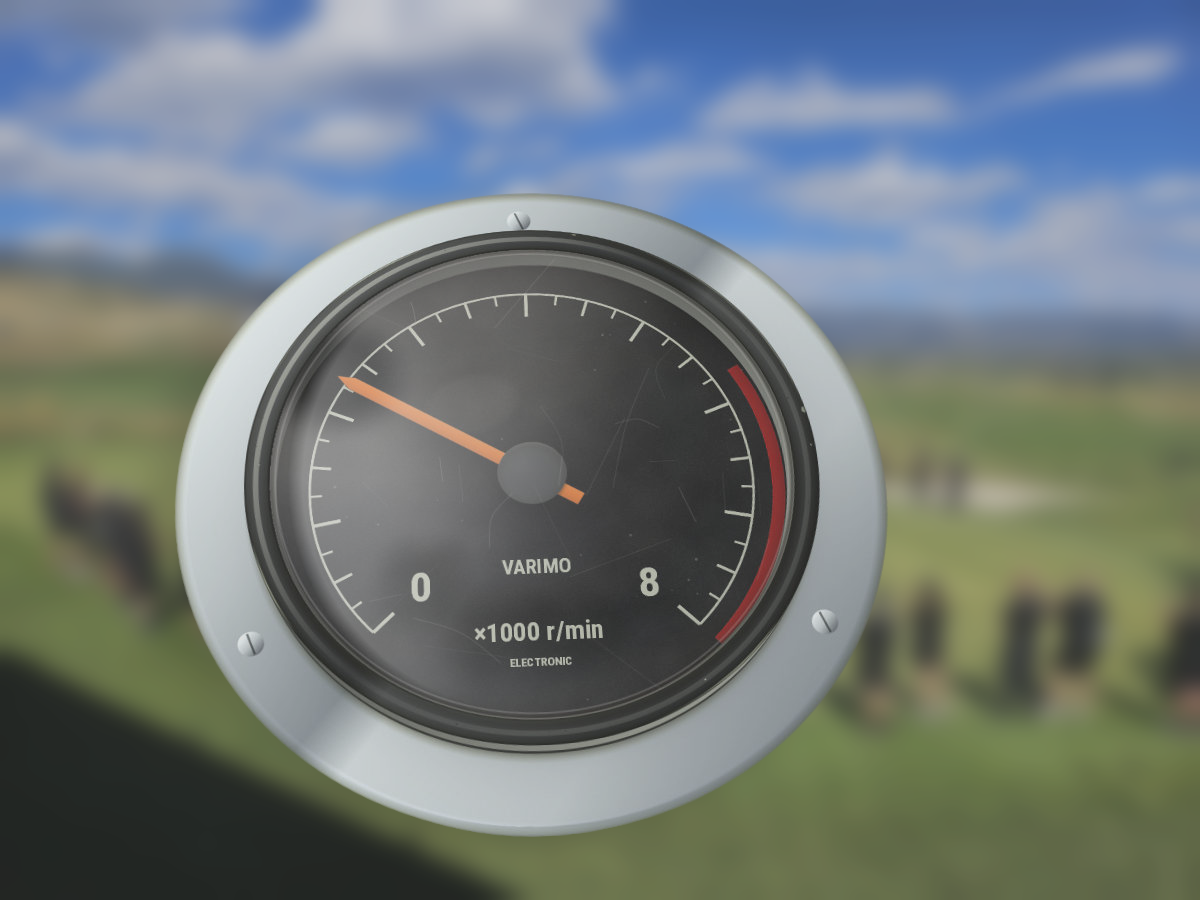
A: 2250 rpm
